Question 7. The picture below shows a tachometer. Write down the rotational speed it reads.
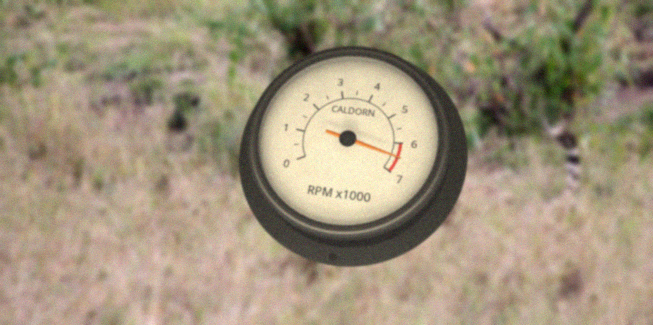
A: 6500 rpm
